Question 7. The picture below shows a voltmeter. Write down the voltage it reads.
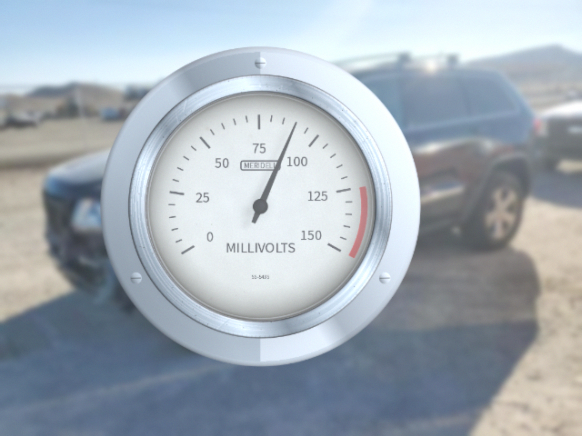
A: 90 mV
